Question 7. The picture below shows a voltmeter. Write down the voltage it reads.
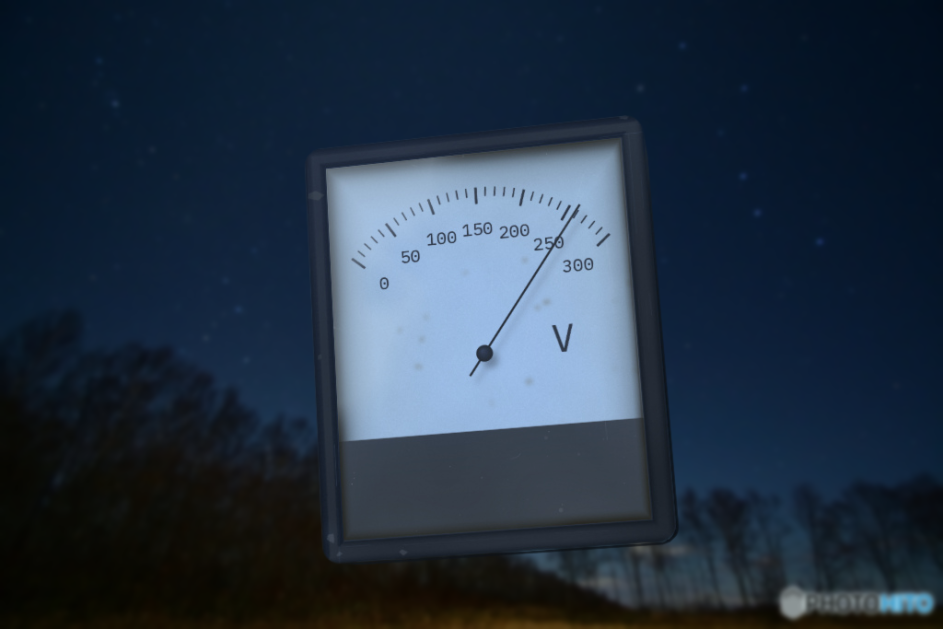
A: 260 V
